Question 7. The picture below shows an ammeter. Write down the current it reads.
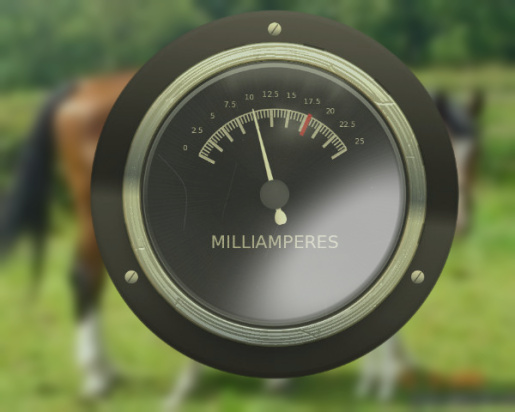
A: 10 mA
